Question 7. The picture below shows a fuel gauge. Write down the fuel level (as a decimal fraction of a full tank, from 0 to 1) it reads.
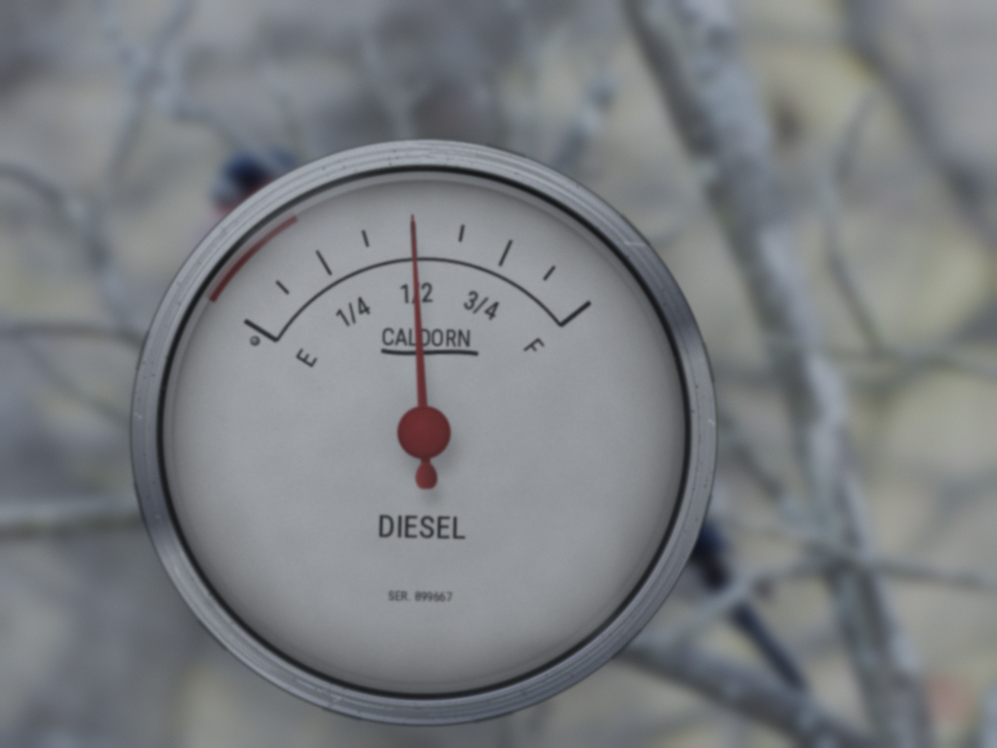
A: 0.5
